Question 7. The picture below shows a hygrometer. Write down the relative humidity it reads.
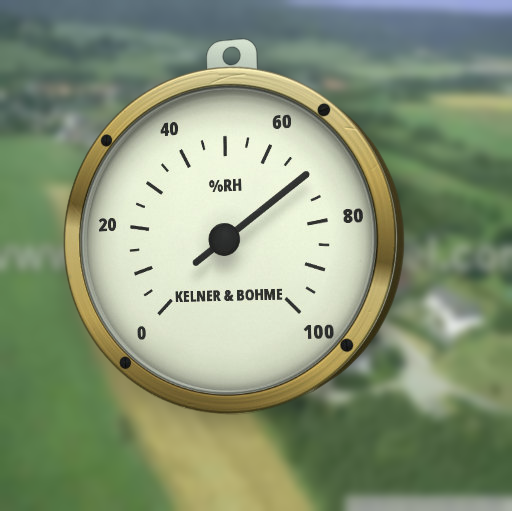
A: 70 %
